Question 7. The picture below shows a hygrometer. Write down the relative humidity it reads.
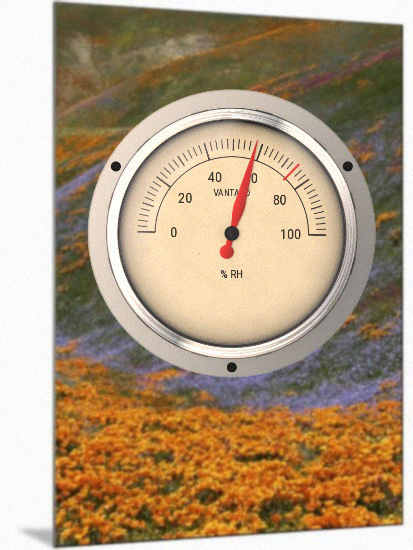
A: 58 %
